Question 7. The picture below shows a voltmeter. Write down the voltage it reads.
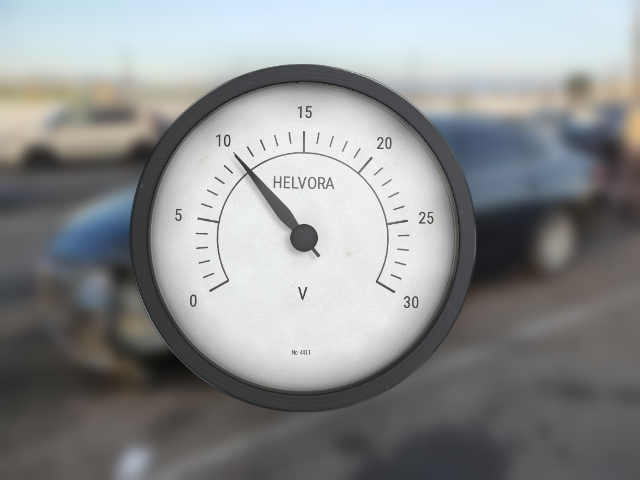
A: 10 V
